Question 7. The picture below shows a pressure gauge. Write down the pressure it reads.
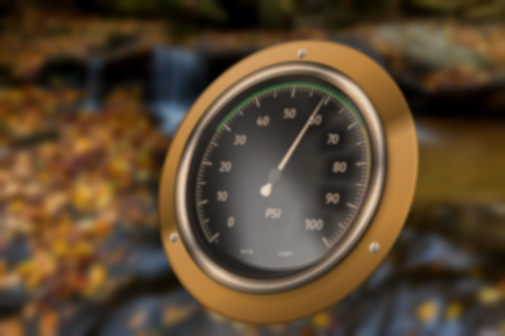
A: 60 psi
